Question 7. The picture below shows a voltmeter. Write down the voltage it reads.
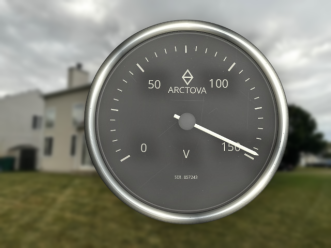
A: 147.5 V
